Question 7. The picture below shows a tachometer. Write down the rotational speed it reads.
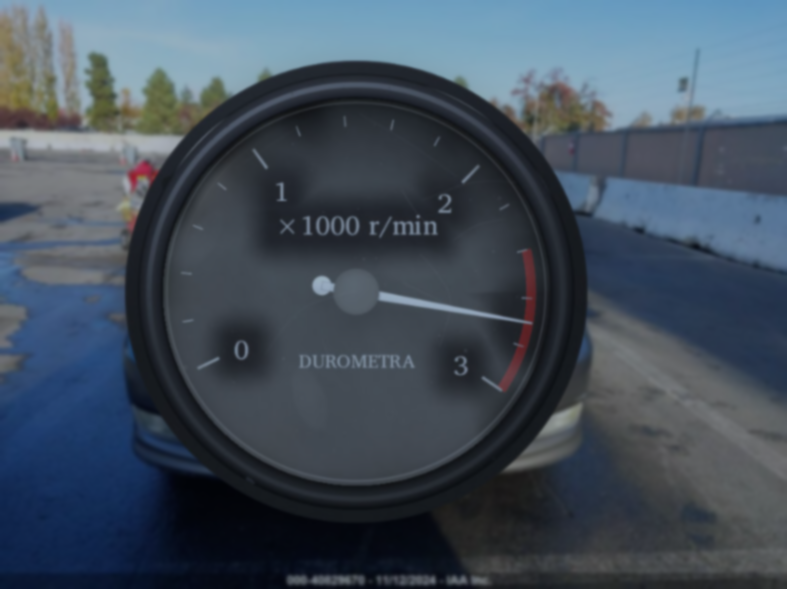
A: 2700 rpm
